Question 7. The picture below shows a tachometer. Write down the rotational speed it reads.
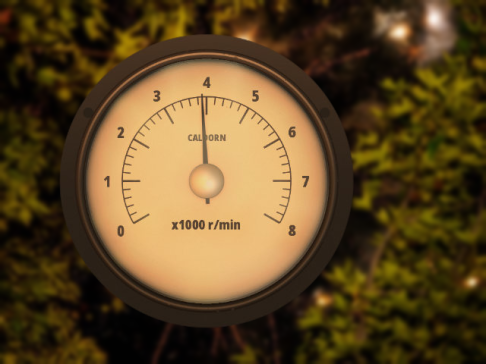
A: 3900 rpm
